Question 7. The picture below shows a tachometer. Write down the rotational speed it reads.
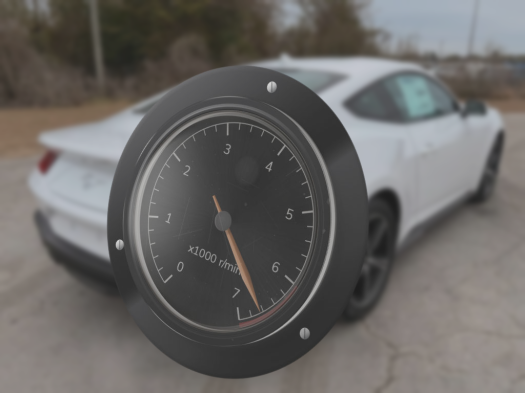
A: 6600 rpm
